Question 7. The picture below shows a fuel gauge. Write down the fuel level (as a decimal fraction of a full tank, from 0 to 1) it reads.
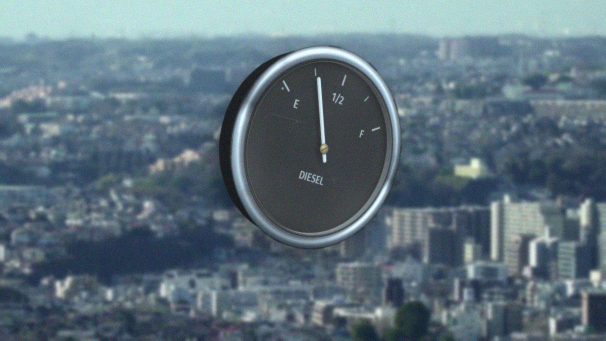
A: 0.25
